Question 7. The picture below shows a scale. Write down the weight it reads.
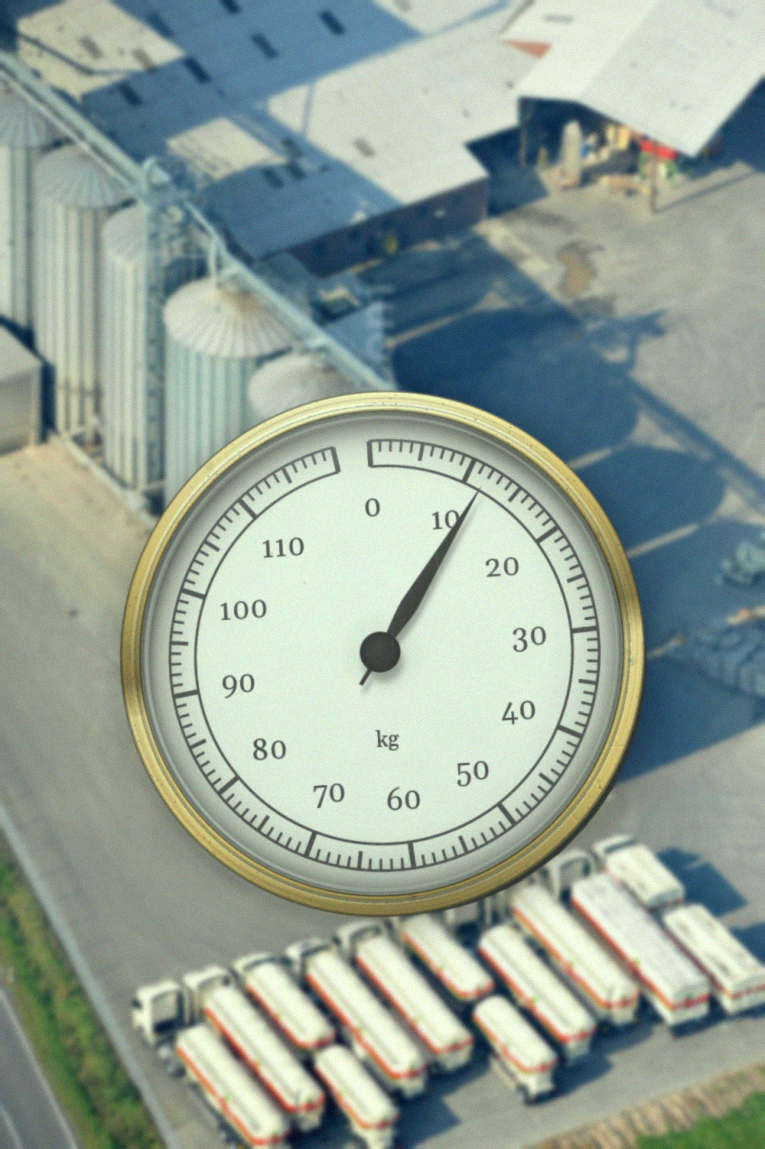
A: 12 kg
